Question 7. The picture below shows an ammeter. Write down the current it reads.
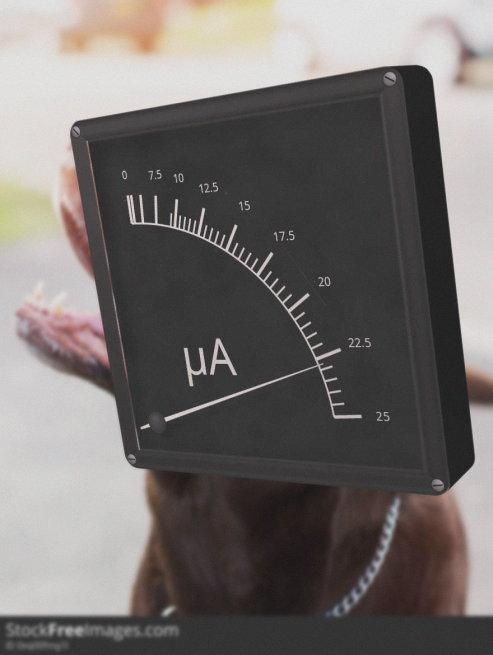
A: 22.75 µA
